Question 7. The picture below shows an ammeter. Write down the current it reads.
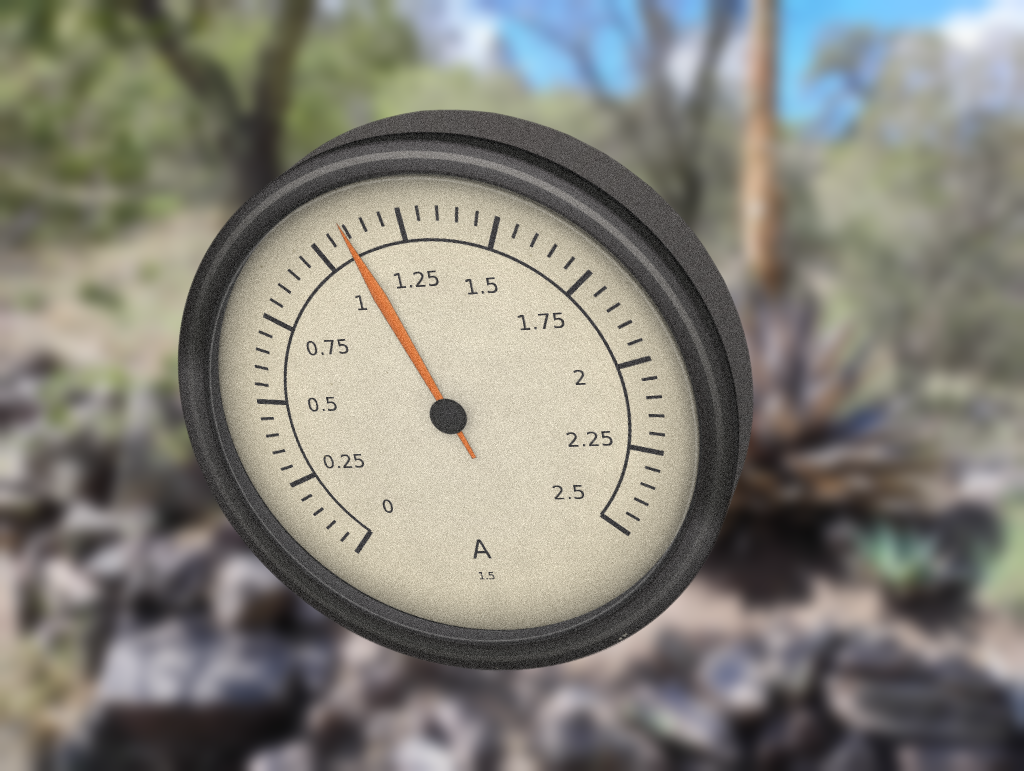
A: 1.1 A
